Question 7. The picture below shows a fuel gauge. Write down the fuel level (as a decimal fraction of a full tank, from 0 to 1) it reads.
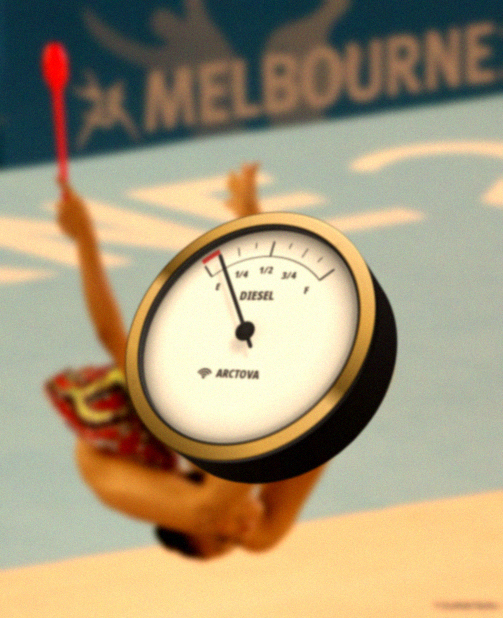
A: 0.125
